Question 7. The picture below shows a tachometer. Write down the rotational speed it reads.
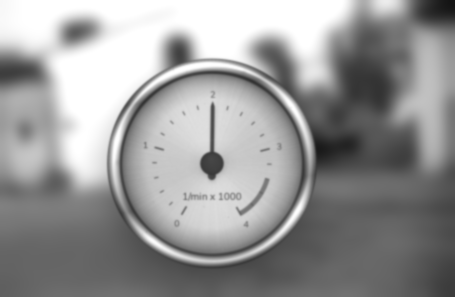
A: 2000 rpm
